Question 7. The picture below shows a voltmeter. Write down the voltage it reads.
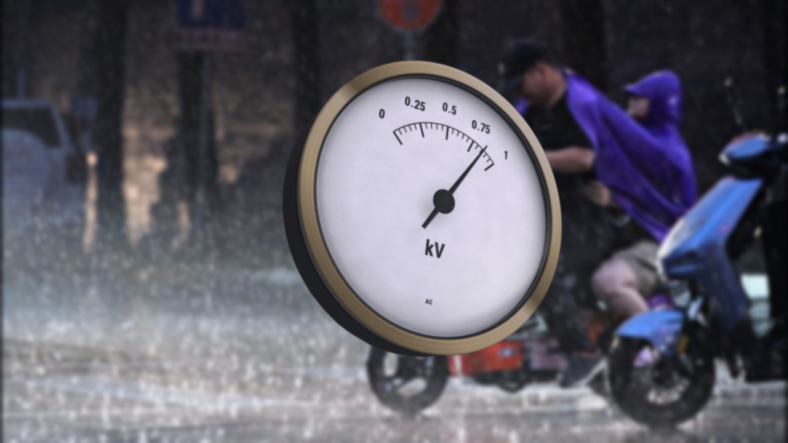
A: 0.85 kV
